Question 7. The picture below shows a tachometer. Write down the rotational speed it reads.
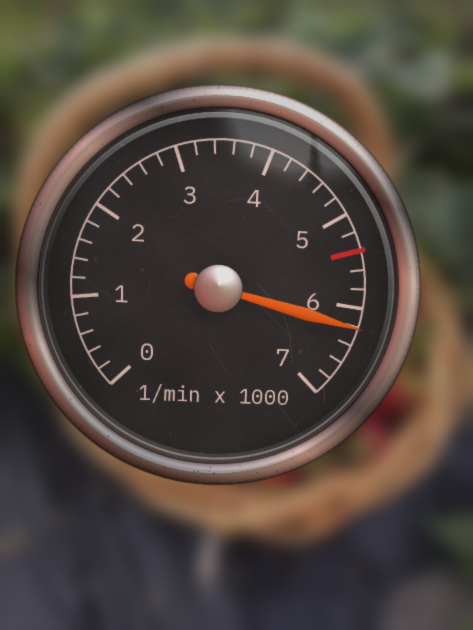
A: 6200 rpm
